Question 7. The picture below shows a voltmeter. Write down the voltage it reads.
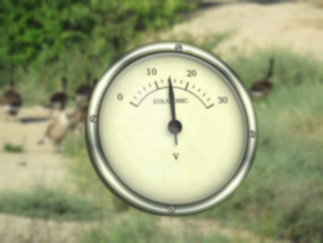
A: 14 V
